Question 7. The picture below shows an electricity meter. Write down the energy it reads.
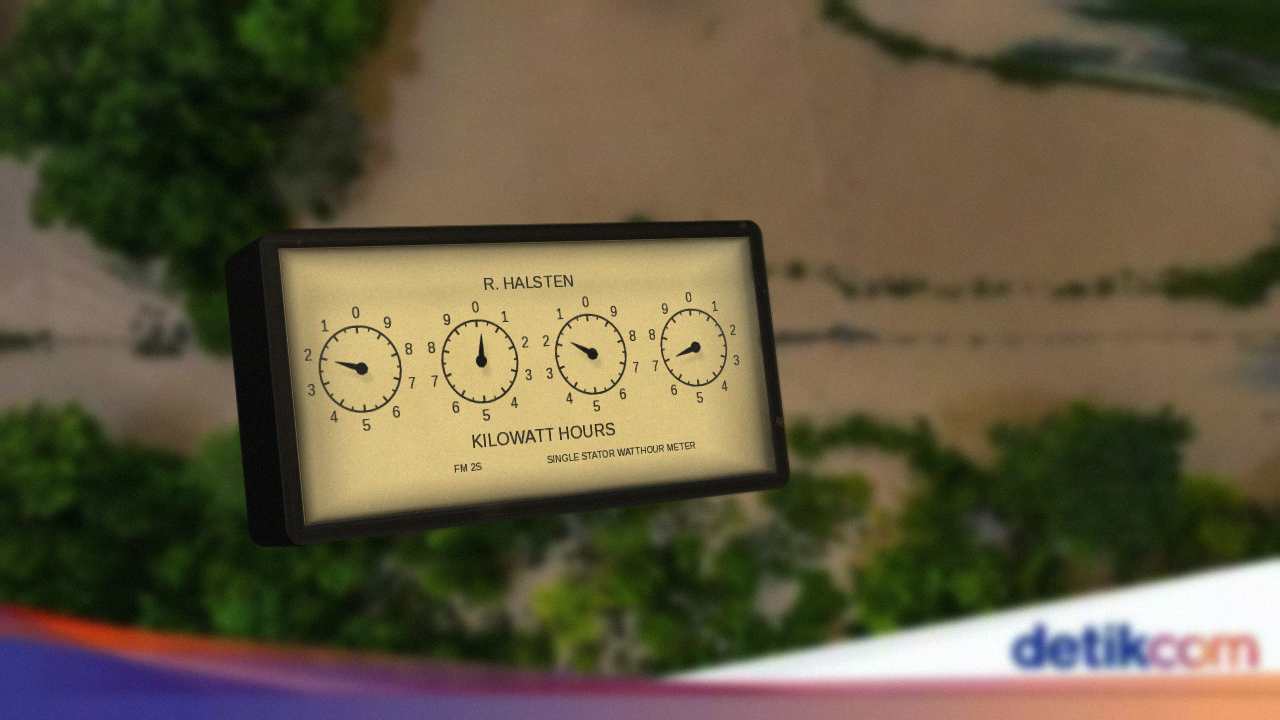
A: 2017 kWh
